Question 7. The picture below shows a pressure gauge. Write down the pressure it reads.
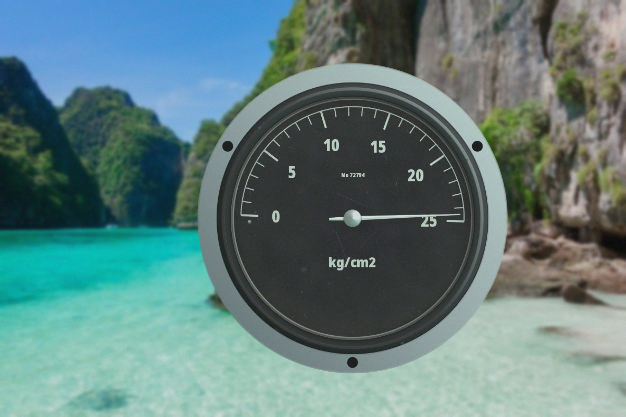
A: 24.5 kg/cm²
